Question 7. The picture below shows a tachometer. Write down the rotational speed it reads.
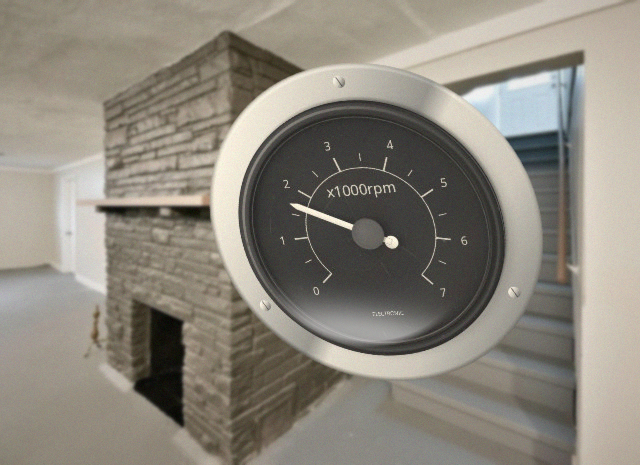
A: 1750 rpm
